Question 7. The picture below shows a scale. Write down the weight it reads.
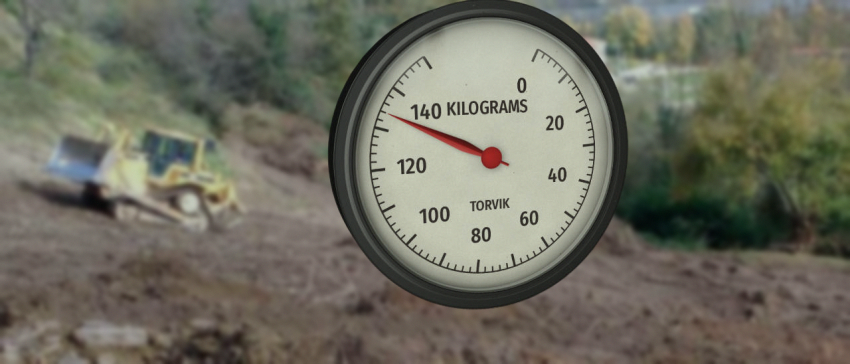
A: 134 kg
